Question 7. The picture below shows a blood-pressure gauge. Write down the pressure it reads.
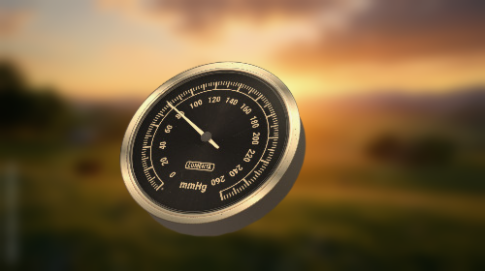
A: 80 mmHg
